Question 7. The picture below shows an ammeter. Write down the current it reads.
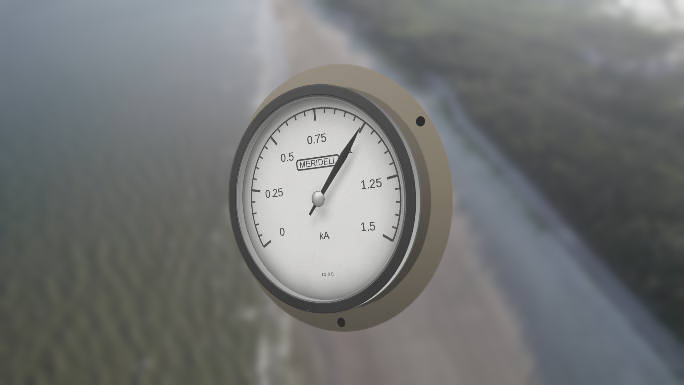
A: 1 kA
